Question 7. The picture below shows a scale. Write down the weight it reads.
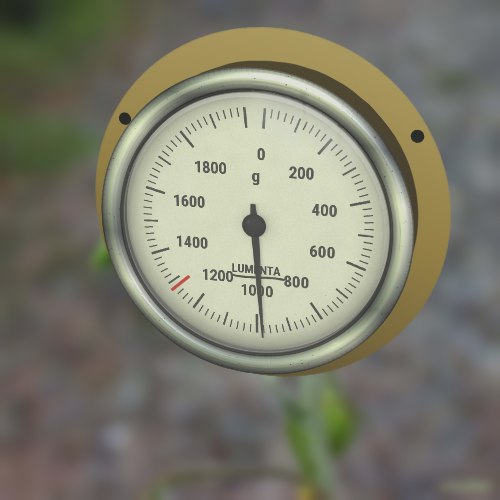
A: 980 g
